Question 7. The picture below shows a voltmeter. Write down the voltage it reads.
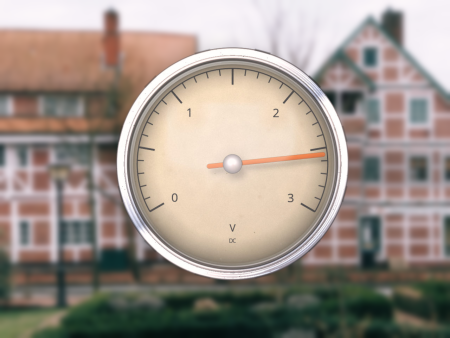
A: 2.55 V
